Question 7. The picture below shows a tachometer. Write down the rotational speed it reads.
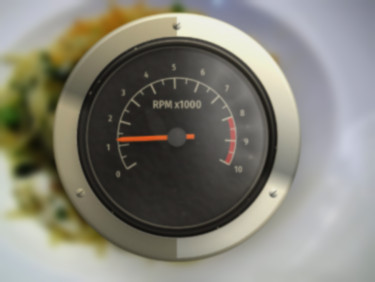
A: 1250 rpm
